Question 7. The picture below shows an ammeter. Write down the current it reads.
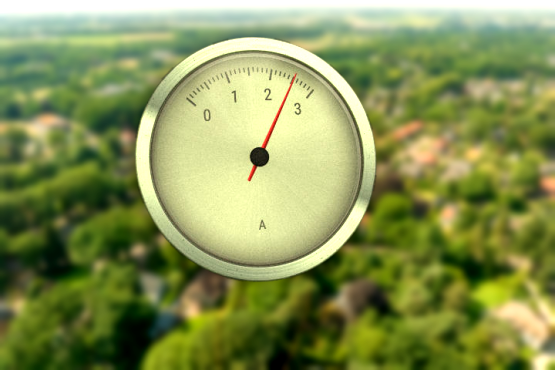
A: 2.5 A
